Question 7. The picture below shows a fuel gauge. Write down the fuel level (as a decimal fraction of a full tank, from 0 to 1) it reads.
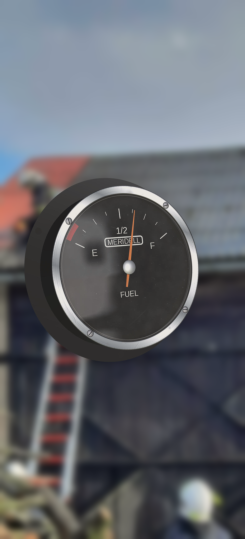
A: 0.625
